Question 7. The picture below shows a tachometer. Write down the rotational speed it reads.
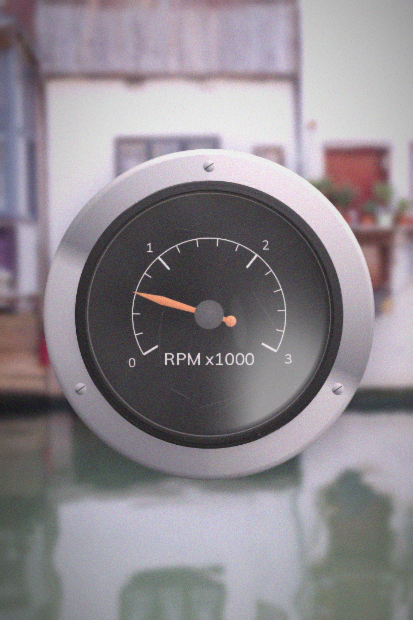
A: 600 rpm
